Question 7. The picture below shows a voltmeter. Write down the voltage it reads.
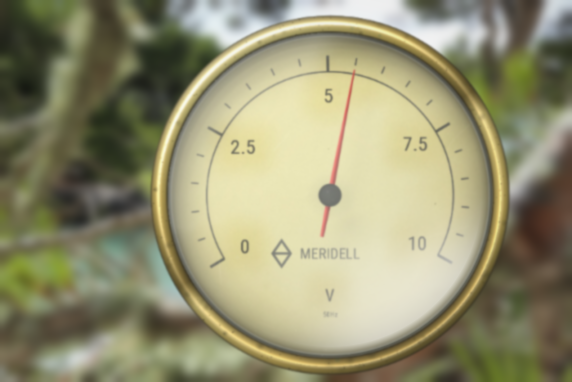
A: 5.5 V
